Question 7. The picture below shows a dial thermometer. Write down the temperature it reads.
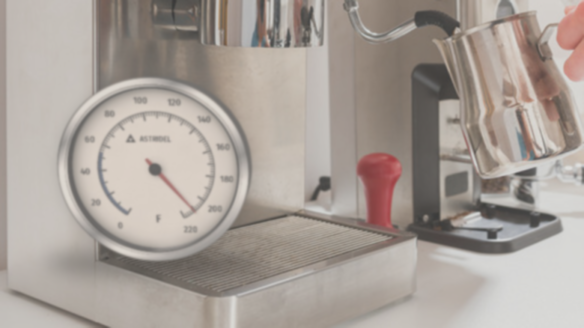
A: 210 °F
